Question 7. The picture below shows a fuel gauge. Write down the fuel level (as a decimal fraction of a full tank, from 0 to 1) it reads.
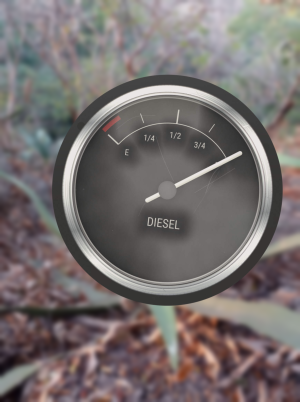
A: 1
